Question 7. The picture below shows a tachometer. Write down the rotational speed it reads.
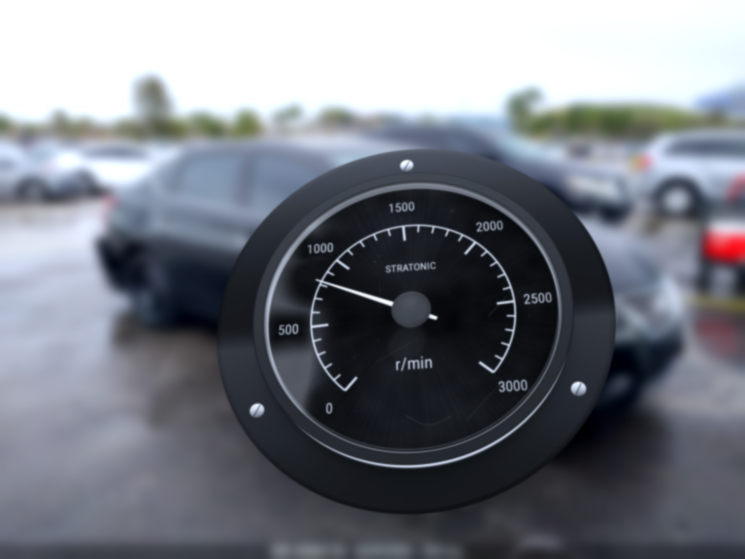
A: 800 rpm
